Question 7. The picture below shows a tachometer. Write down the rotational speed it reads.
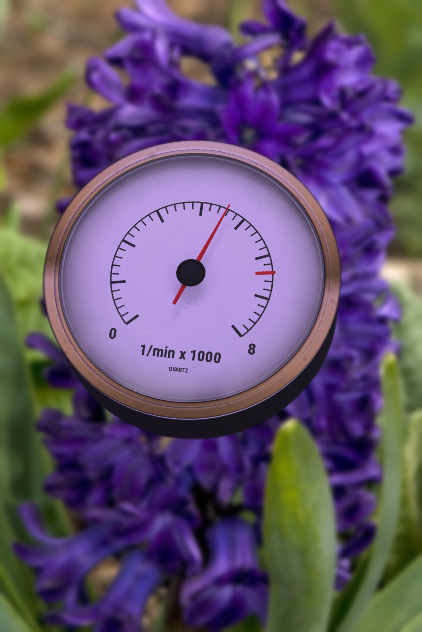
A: 4600 rpm
